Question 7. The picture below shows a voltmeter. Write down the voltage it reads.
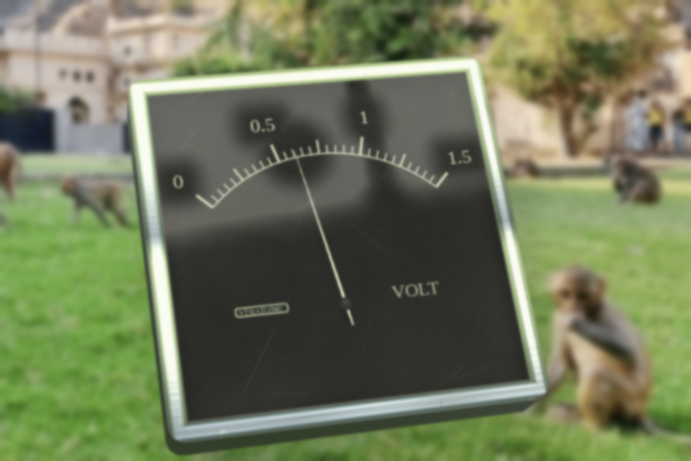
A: 0.6 V
